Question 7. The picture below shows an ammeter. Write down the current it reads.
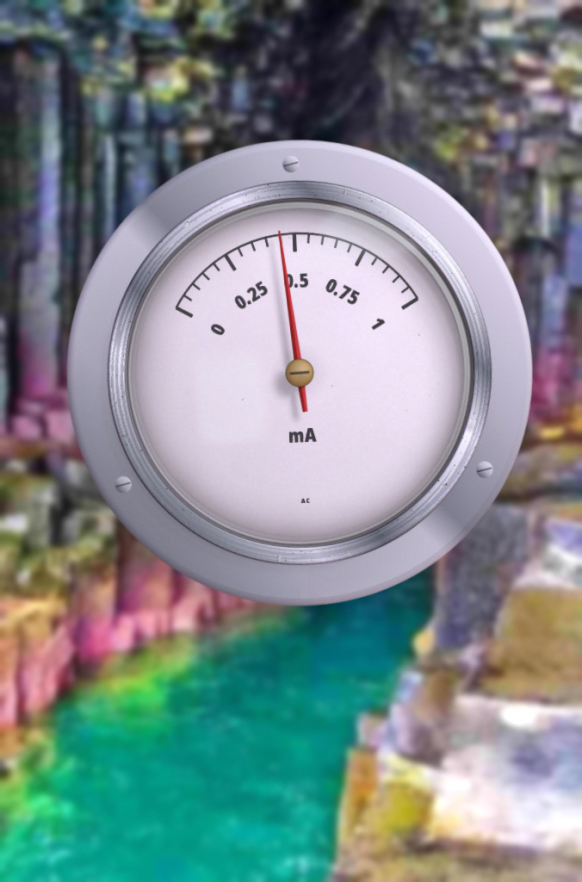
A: 0.45 mA
